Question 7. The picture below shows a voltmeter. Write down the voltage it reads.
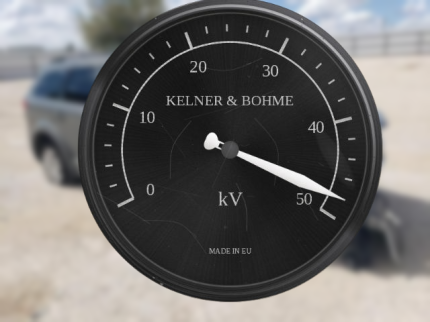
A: 48 kV
